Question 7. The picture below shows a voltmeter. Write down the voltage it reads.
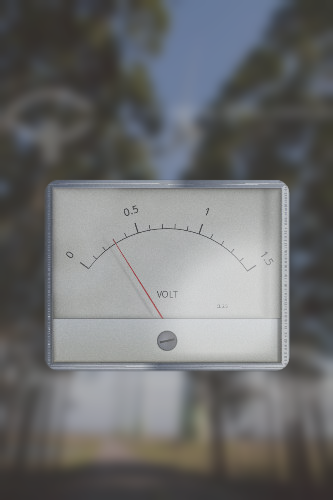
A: 0.3 V
